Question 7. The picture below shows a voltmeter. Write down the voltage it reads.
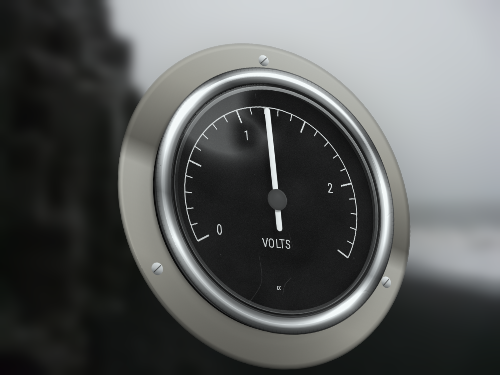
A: 1.2 V
